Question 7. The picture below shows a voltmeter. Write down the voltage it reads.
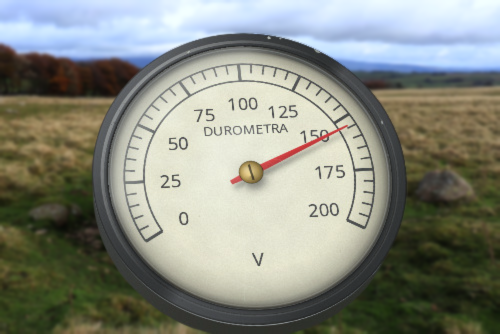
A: 155 V
